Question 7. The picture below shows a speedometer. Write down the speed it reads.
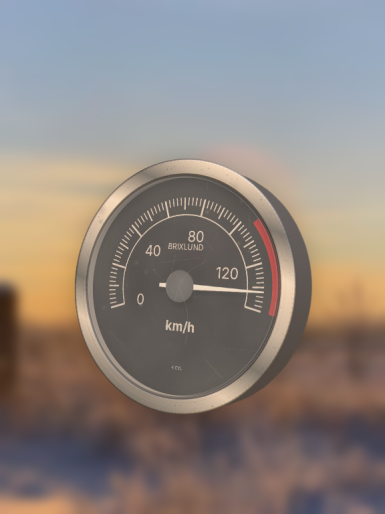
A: 132 km/h
